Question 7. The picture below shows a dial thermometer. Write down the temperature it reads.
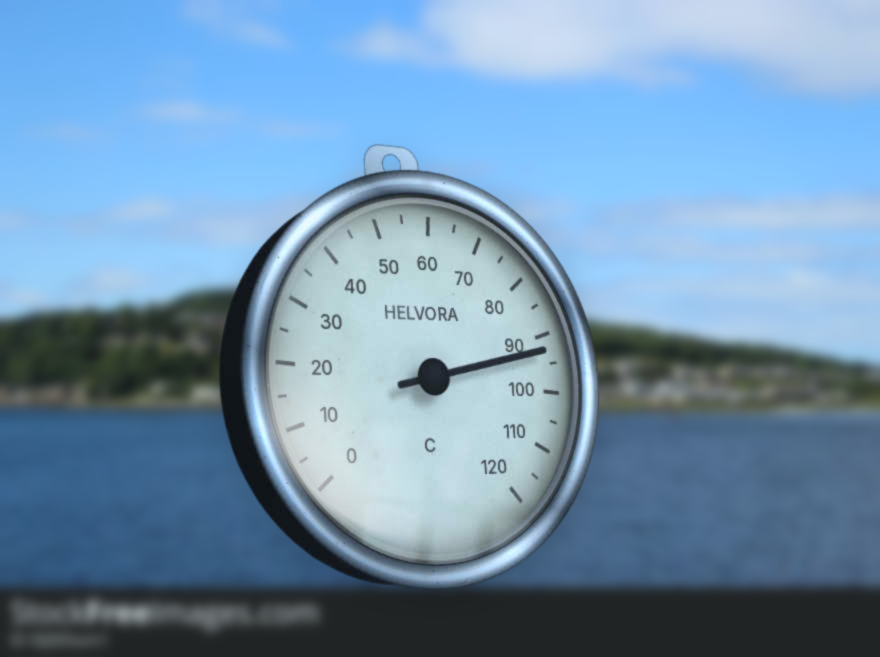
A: 92.5 °C
